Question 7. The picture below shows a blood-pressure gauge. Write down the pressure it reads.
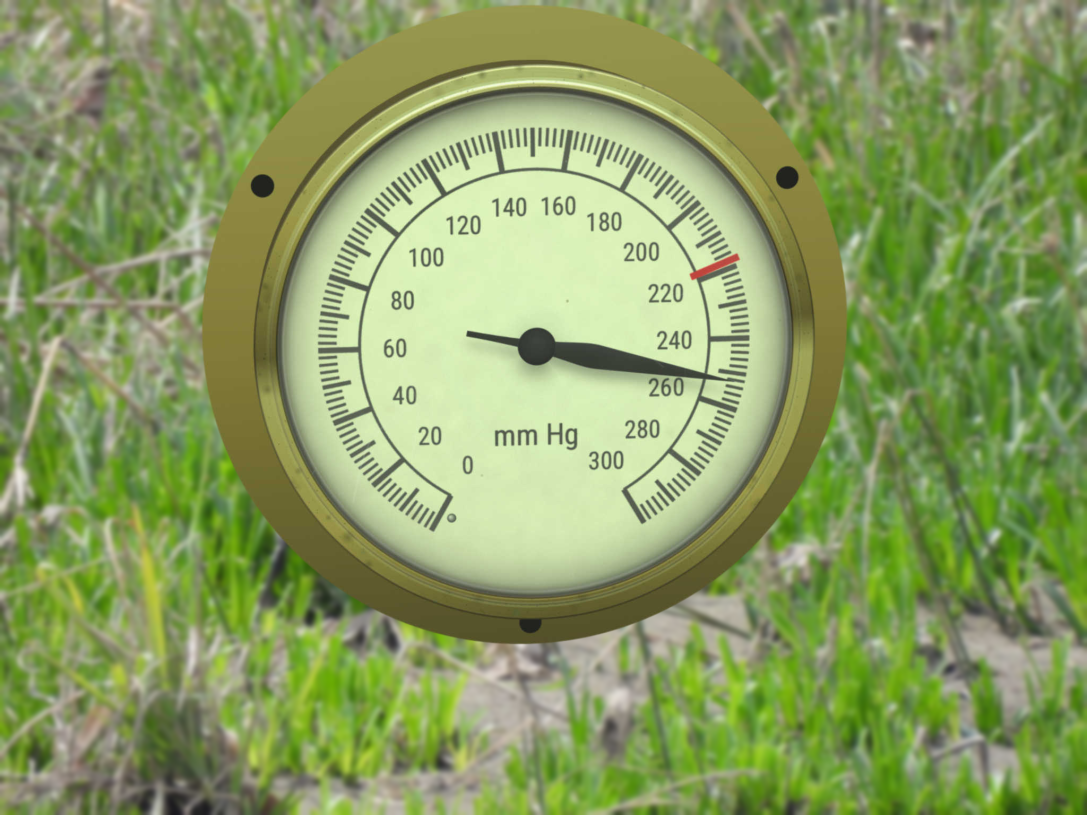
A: 252 mmHg
